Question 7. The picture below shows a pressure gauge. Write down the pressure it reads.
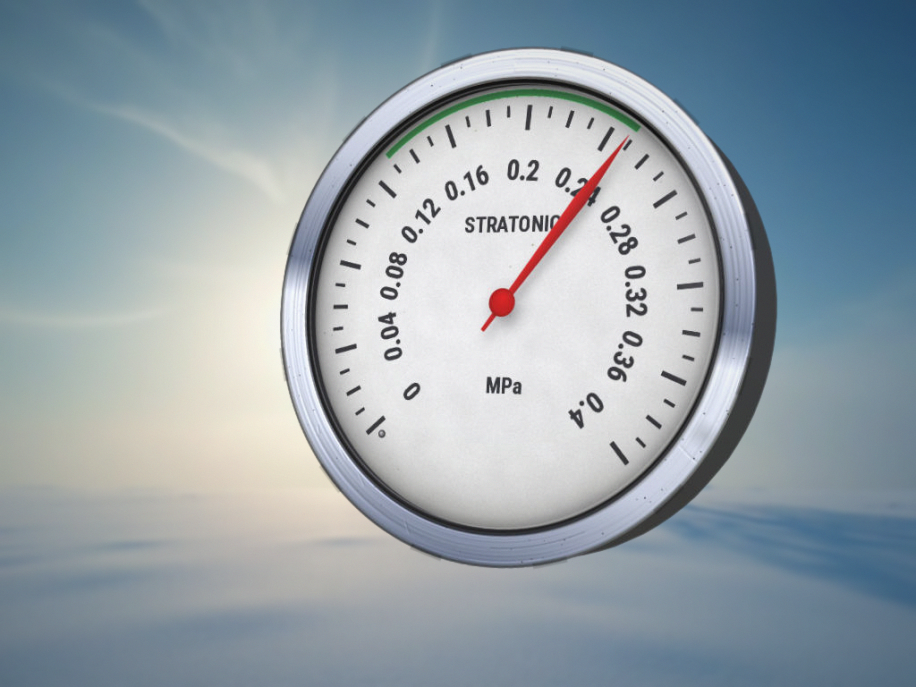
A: 0.25 MPa
